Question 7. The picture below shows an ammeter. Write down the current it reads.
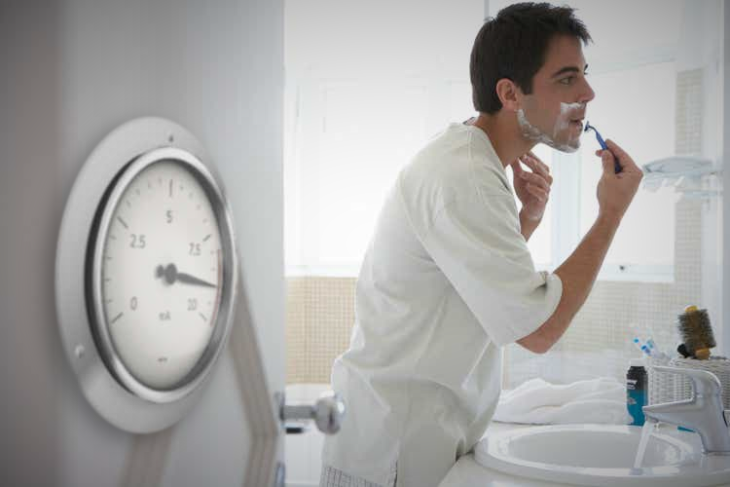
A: 9 mA
